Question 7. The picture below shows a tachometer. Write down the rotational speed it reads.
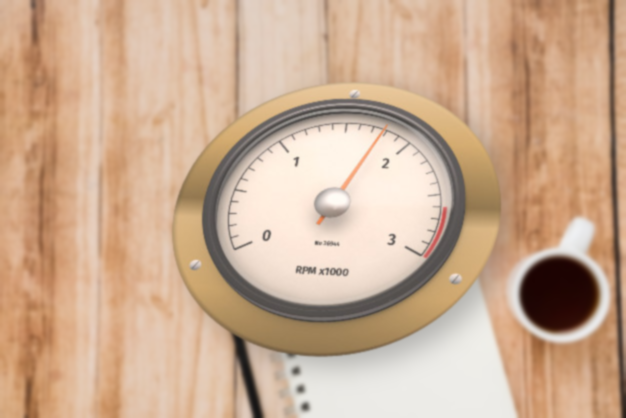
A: 1800 rpm
